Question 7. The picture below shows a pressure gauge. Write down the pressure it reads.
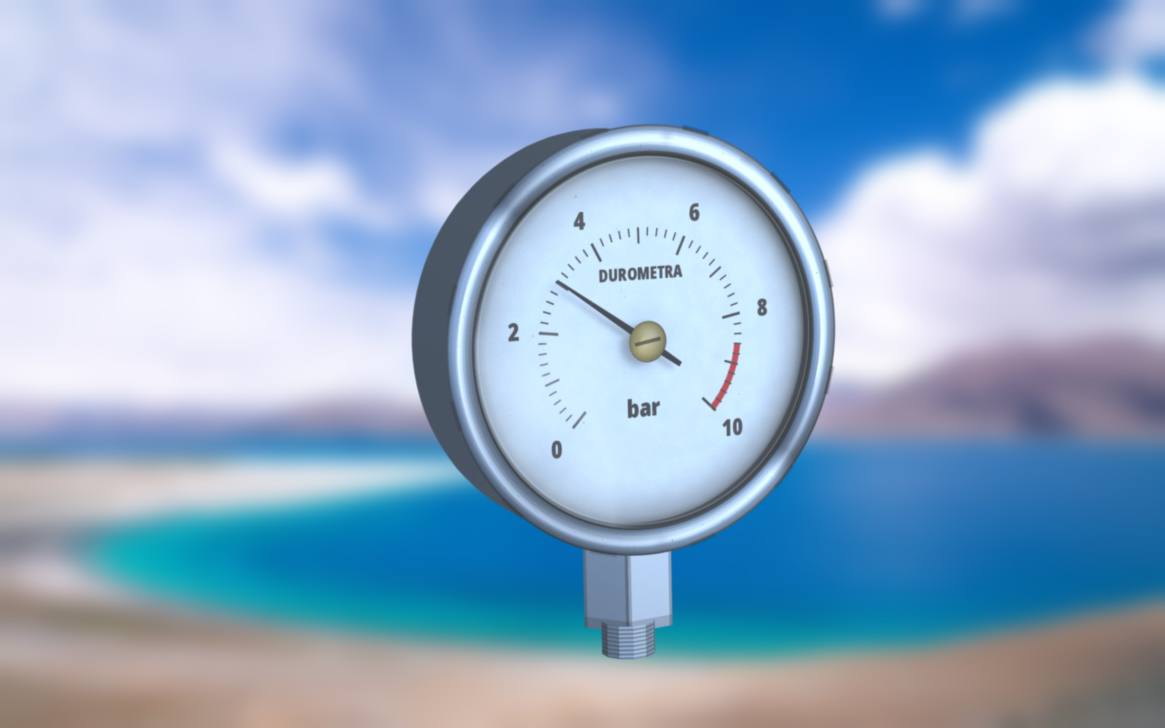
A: 3 bar
